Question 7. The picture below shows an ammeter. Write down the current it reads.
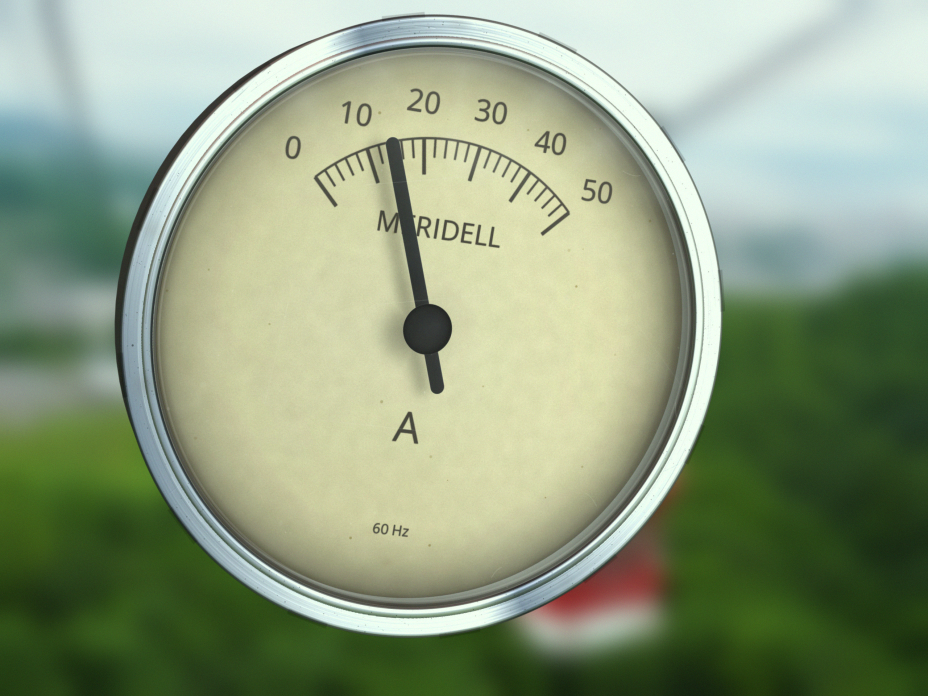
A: 14 A
